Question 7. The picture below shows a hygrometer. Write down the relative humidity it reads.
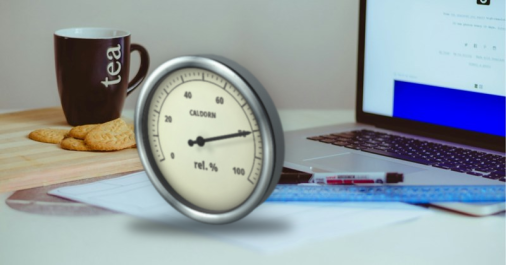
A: 80 %
